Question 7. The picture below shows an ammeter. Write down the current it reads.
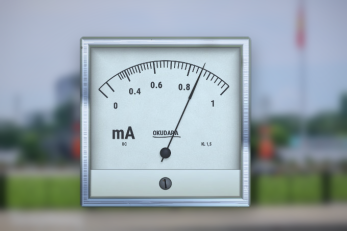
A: 0.86 mA
